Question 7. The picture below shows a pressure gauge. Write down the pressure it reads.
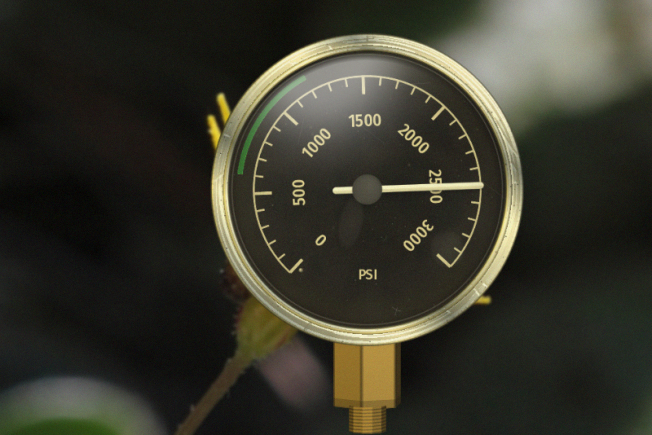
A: 2500 psi
